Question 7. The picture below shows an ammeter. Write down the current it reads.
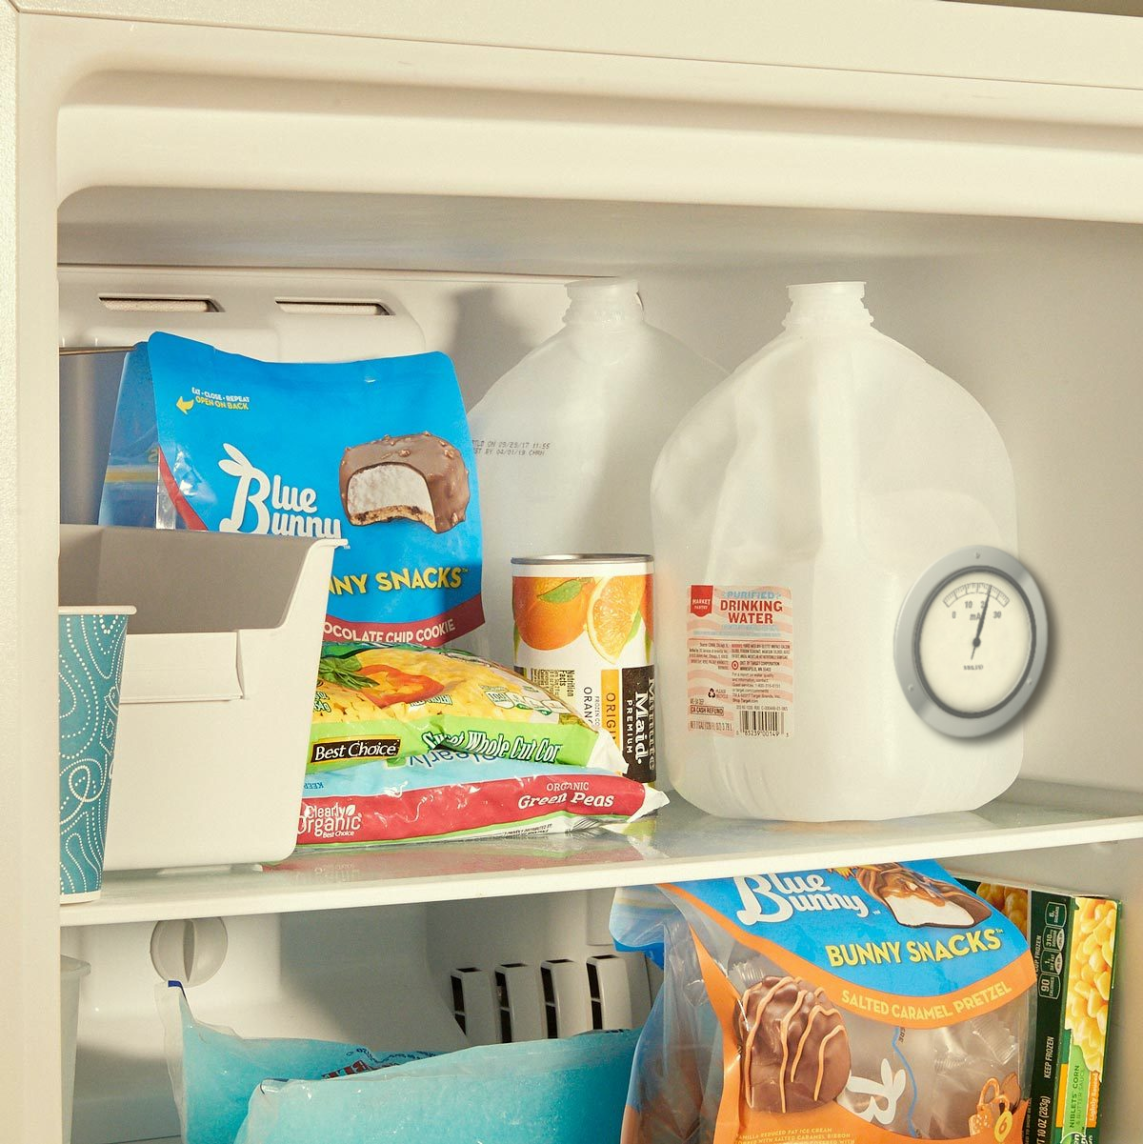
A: 20 mA
